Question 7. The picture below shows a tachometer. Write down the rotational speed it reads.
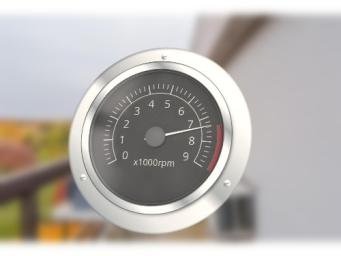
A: 7400 rpm
